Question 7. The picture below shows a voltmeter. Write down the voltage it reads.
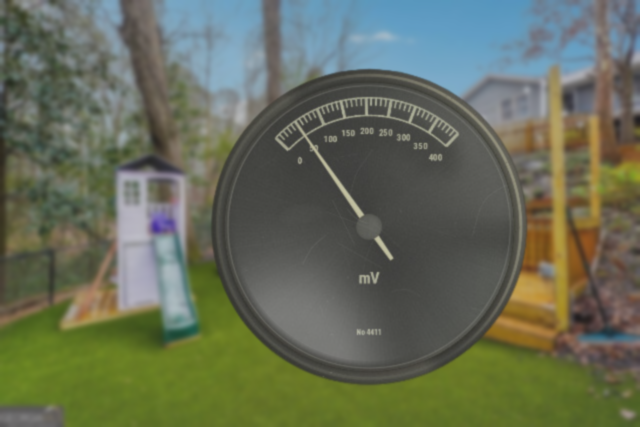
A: 50 mV
